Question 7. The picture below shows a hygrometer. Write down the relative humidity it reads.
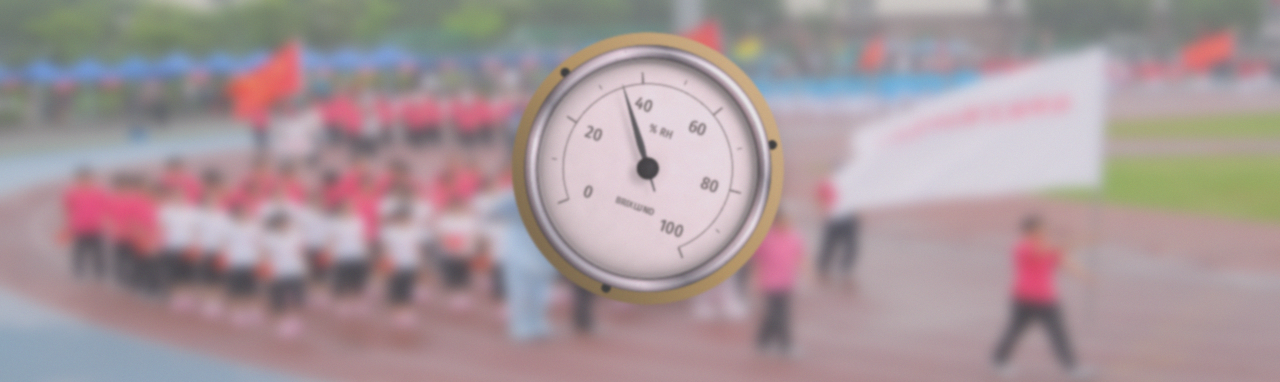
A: 35 %
